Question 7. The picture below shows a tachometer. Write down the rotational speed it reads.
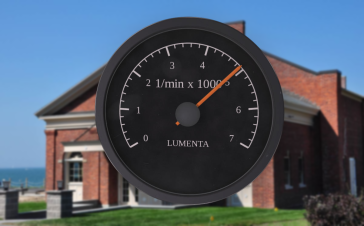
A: 4900 rpm
